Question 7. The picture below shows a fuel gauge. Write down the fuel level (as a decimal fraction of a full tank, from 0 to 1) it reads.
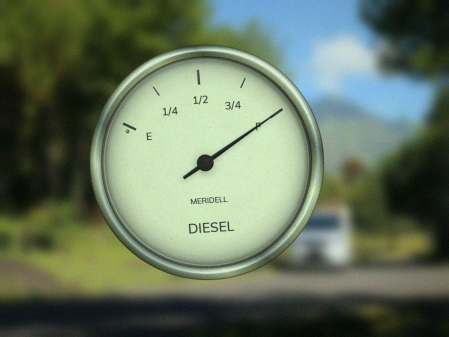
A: 1
